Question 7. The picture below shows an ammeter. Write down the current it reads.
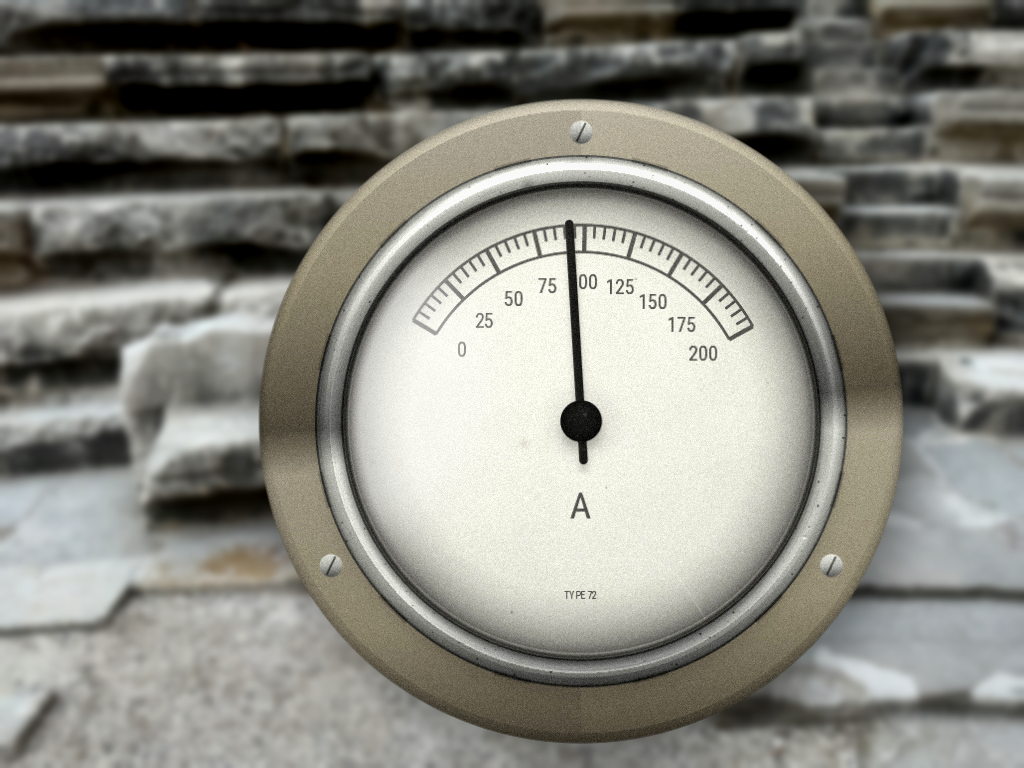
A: 92.5 A
